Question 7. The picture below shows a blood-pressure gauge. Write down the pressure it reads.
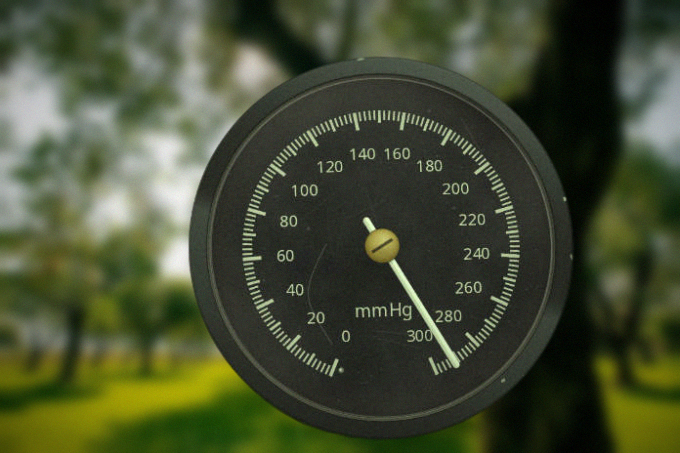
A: 292 mmHg
